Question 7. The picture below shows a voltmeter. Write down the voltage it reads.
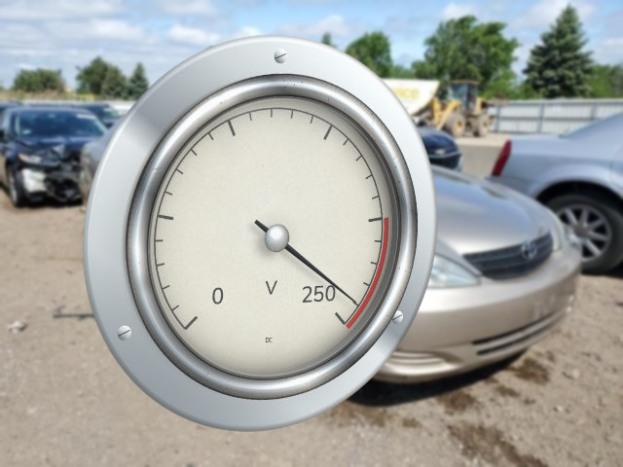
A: 240 V
